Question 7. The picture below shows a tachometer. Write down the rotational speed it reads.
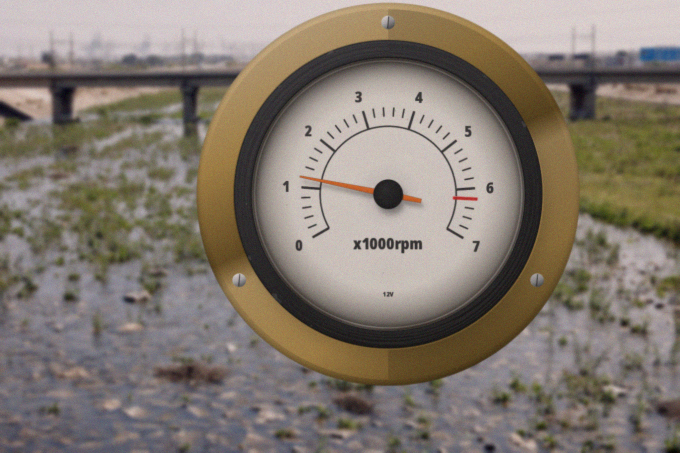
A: 1200 rpm
